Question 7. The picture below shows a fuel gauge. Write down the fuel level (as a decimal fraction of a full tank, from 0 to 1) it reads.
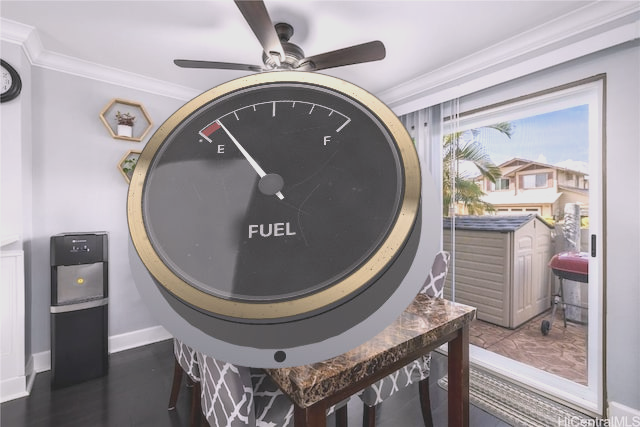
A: 0.125
